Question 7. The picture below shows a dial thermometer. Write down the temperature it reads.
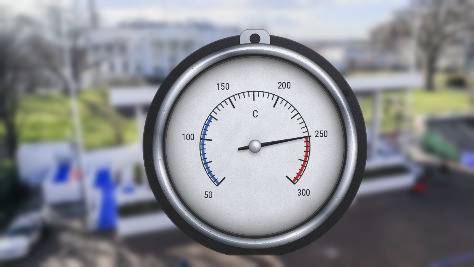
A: 250 °C
